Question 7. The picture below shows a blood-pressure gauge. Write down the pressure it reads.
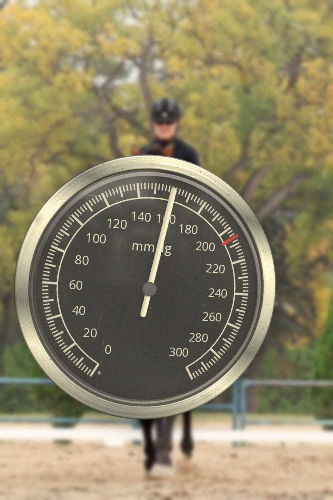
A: 160 mmHg
